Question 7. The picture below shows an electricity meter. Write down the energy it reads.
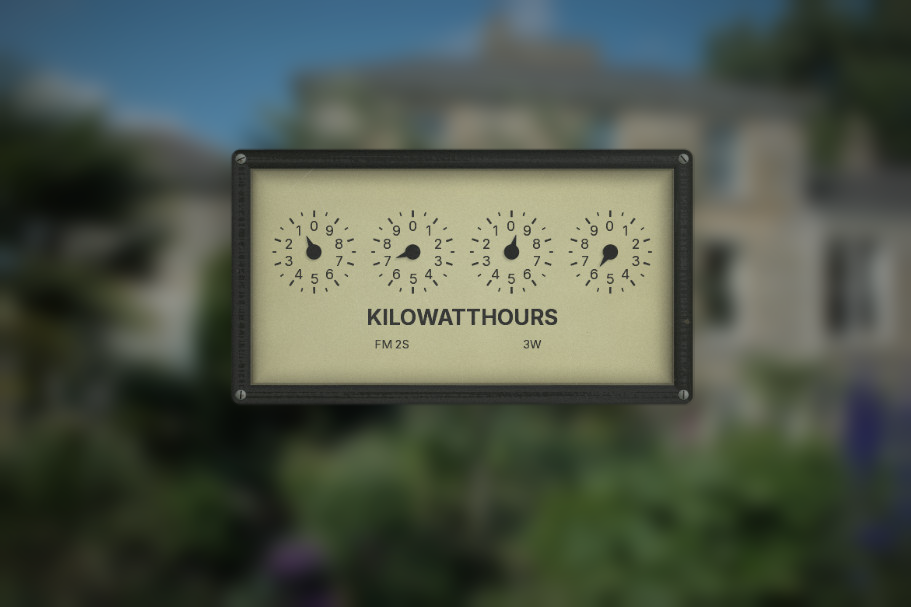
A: 696 kWh
